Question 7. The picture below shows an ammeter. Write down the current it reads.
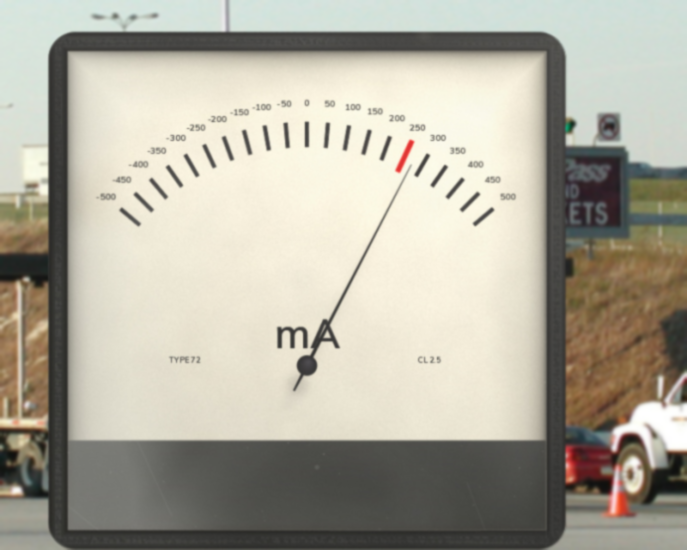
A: 275 mA
